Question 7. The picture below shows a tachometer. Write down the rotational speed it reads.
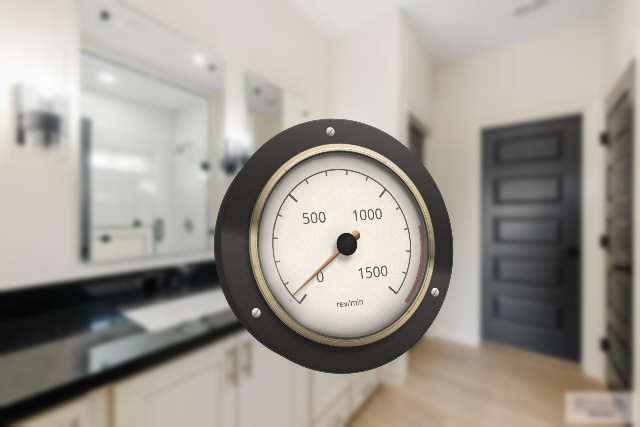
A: 50 rpm
